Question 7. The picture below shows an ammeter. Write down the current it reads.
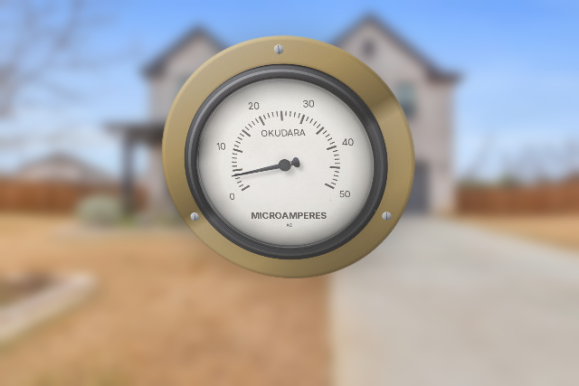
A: 4 µA
